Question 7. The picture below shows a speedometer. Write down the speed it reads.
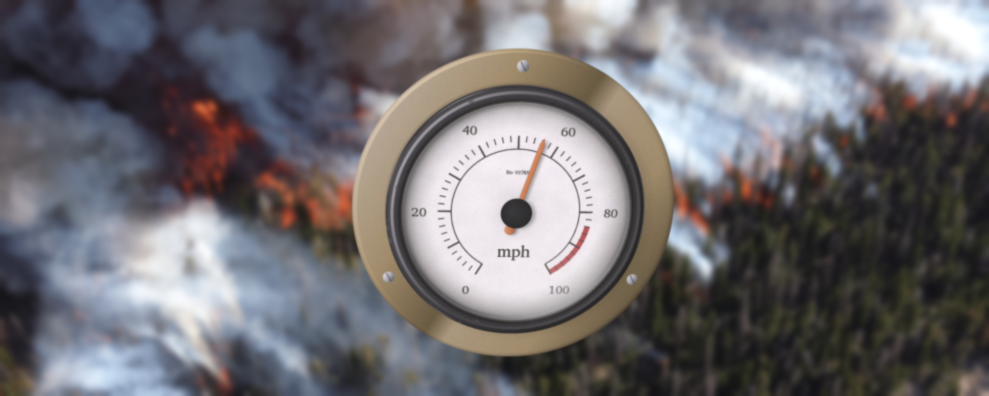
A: 56 mph
